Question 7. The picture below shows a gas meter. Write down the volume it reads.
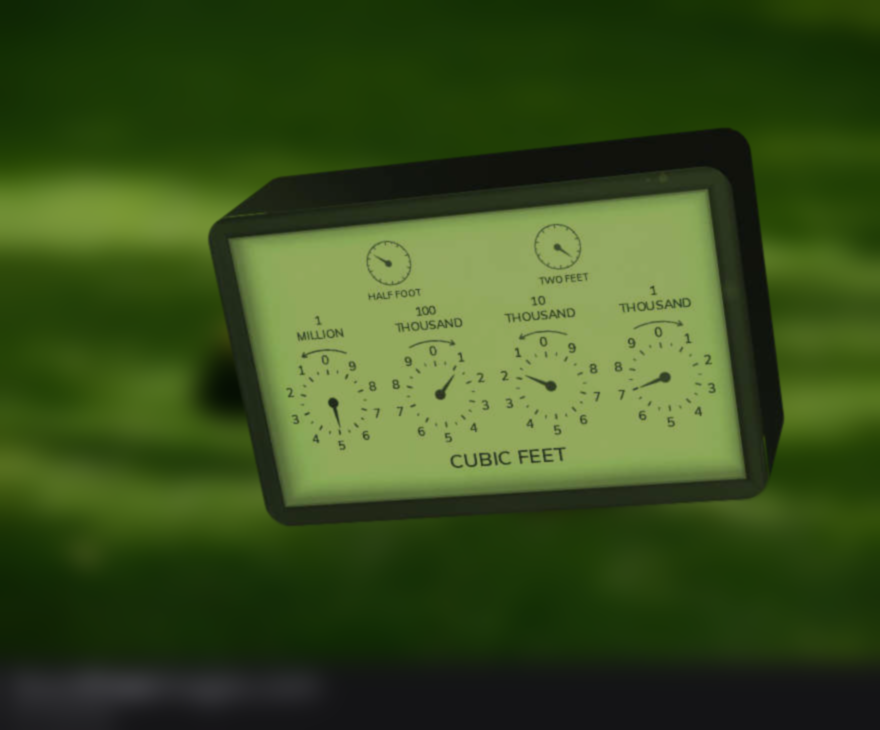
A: 511700 ft³
